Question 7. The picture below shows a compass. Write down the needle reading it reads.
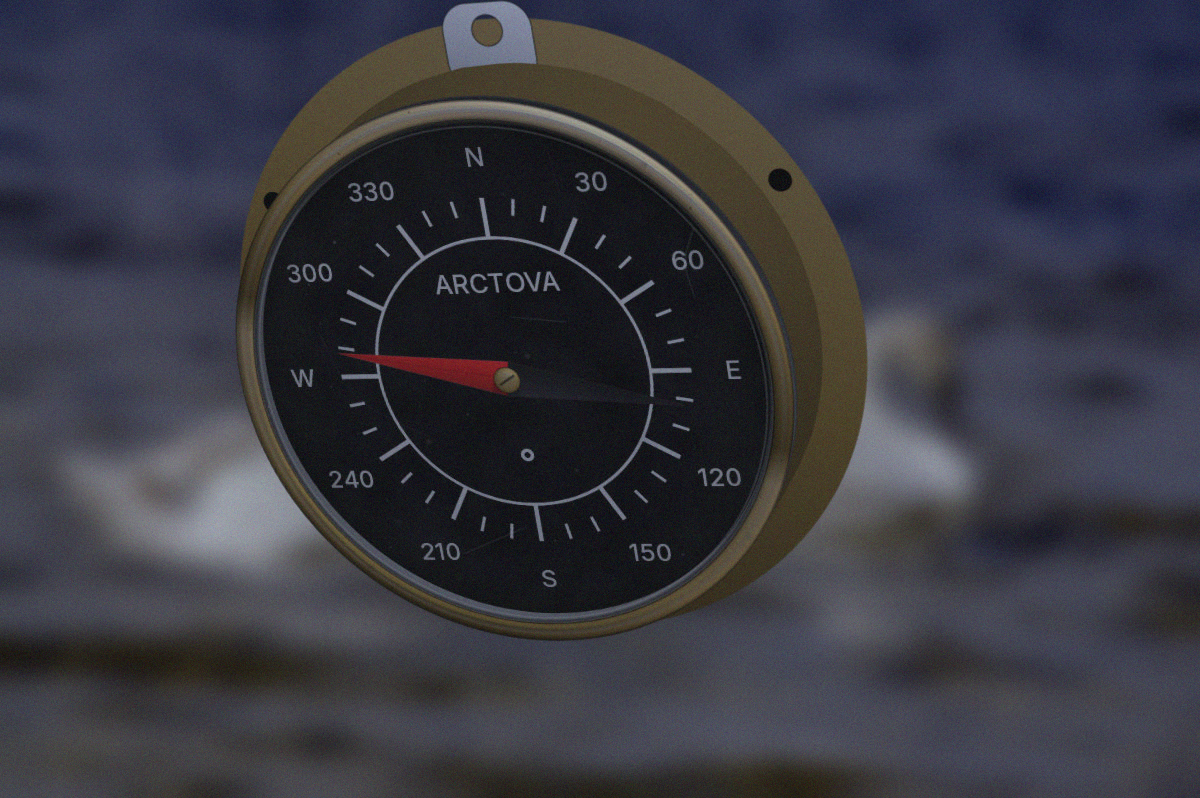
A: 280 °
